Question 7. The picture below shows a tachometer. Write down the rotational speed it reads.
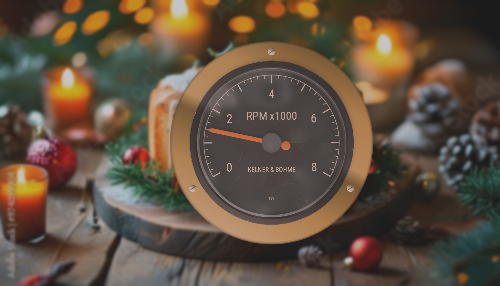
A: 1400 rpm
